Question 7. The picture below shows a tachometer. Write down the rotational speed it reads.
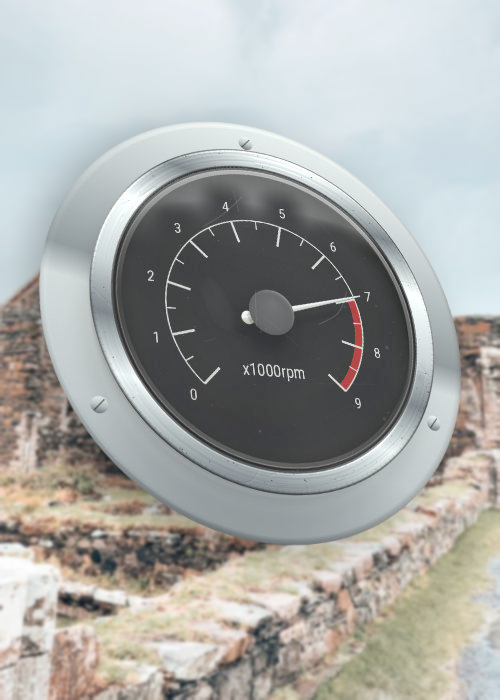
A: 7000 rpm
